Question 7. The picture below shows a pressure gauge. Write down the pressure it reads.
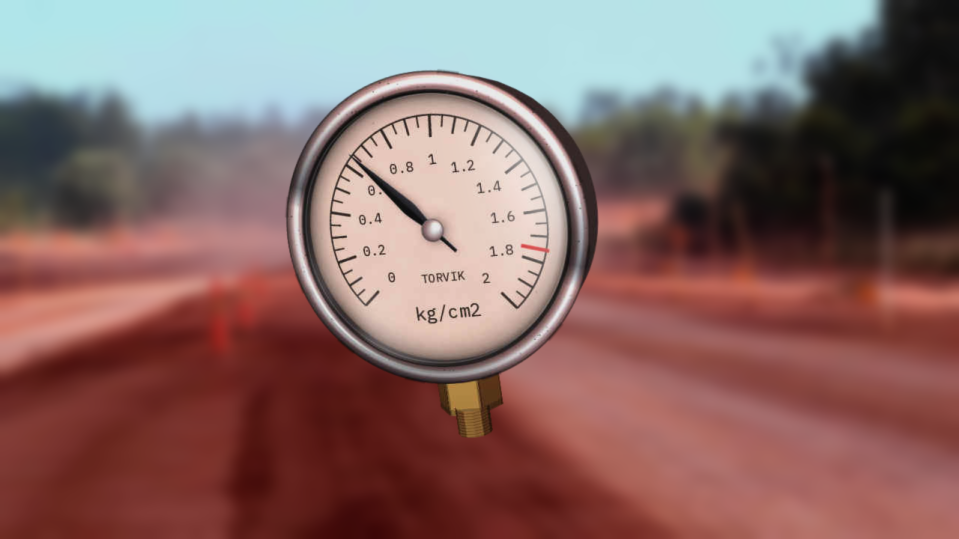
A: 0.65 kg/cm²
